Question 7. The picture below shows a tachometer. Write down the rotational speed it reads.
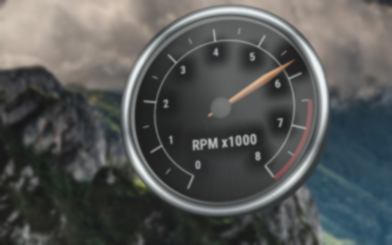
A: 5750 rpm
